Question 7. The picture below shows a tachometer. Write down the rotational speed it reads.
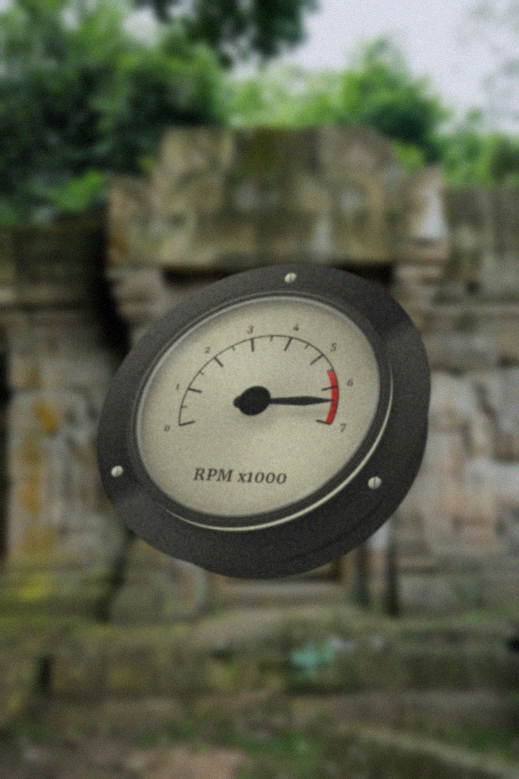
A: 6500 rpm
